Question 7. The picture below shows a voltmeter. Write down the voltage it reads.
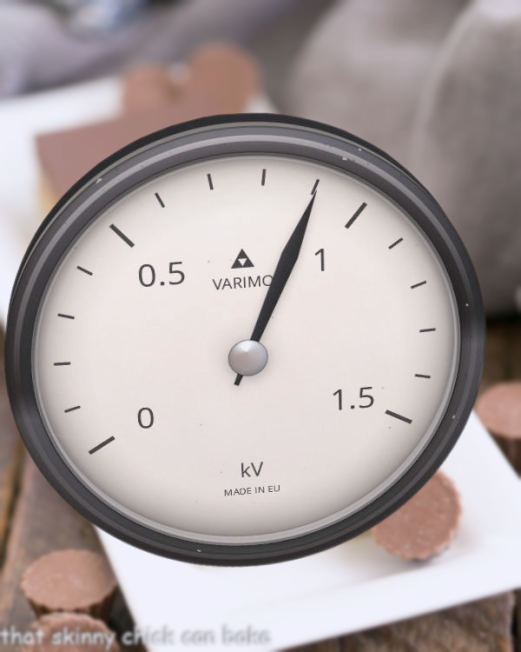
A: 0.9 kV
